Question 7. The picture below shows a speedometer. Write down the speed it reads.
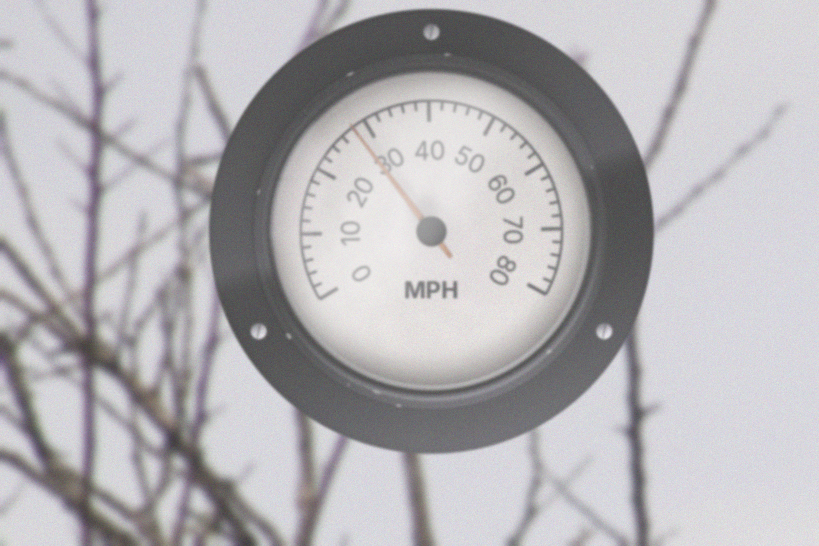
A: 28 mph
